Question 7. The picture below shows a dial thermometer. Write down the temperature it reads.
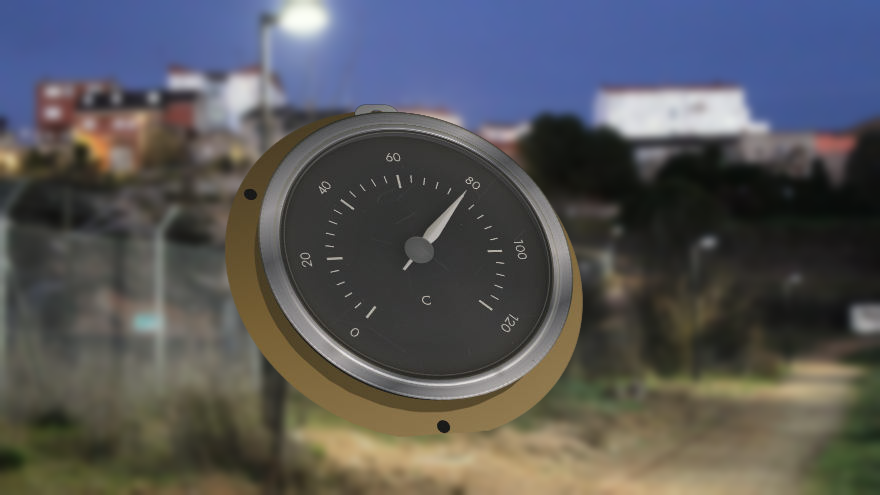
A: 80 °C
